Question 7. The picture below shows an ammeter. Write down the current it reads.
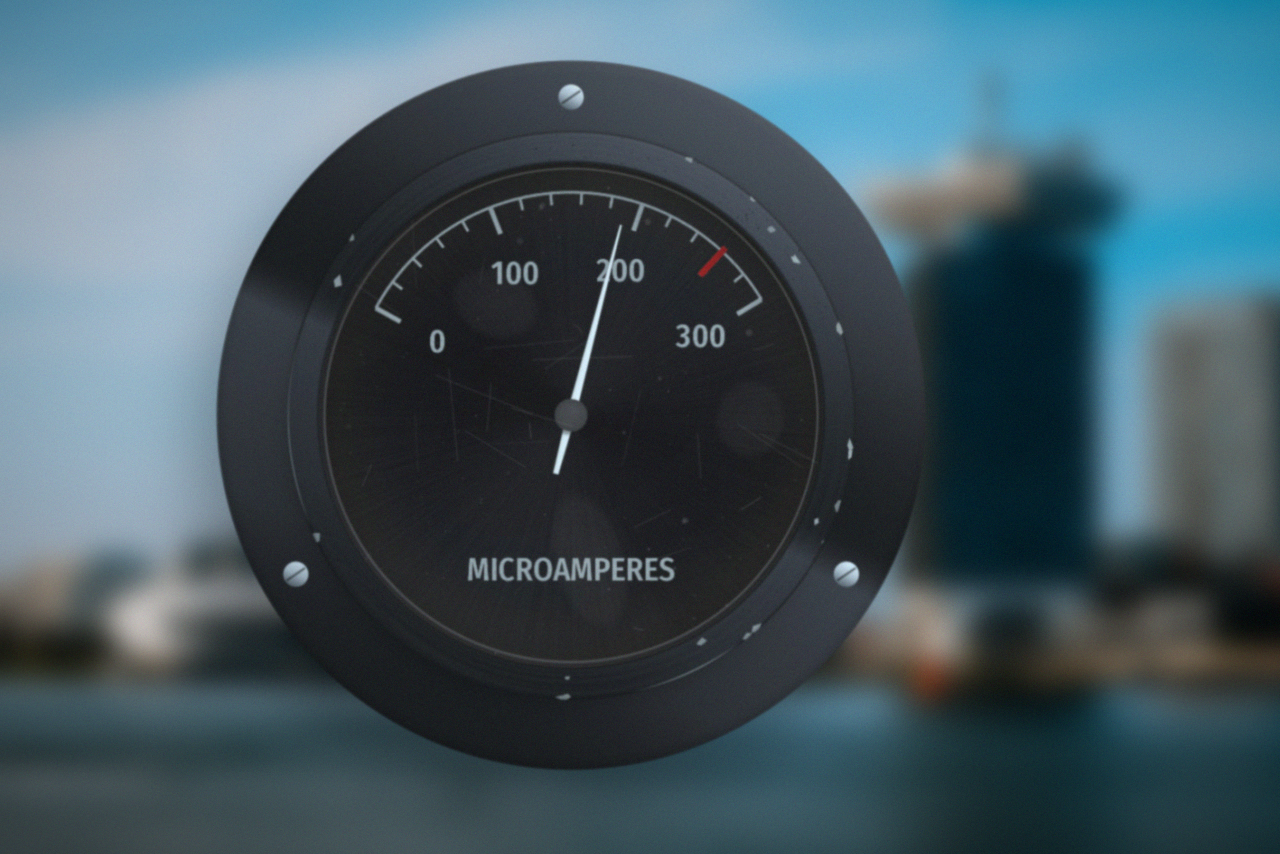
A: 190 µA
